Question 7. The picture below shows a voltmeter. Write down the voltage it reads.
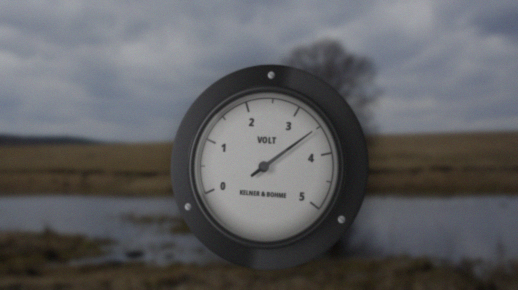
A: 3.5 V
